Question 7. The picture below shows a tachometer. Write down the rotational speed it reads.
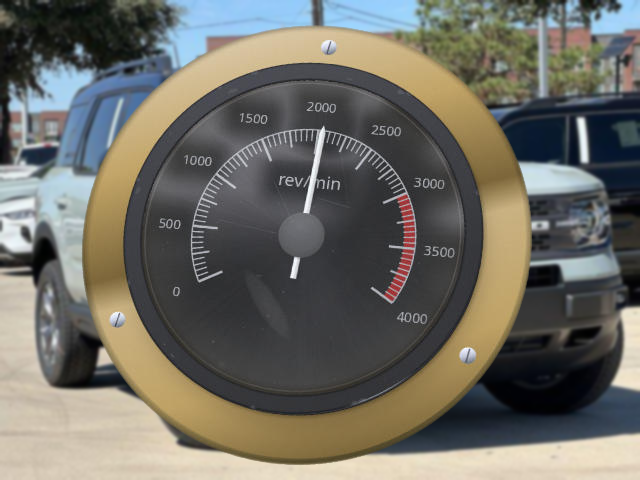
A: 2050 rpm
